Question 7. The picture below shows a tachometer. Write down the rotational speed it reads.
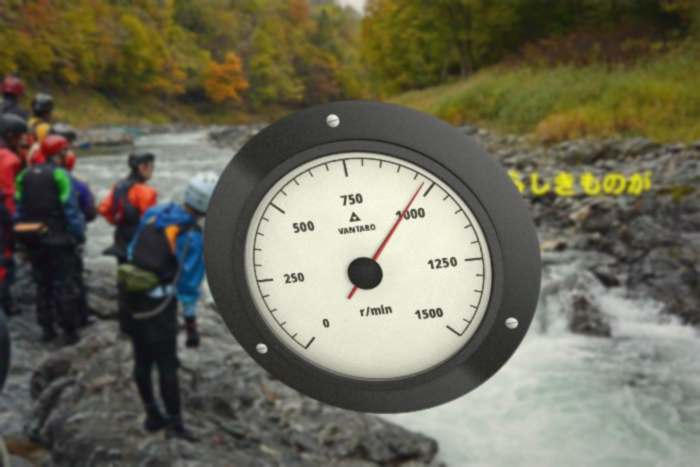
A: 975 rpm
